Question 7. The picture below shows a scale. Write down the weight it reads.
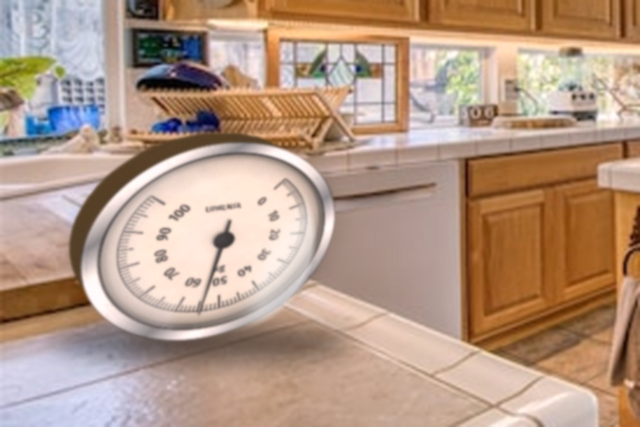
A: 55 kg
